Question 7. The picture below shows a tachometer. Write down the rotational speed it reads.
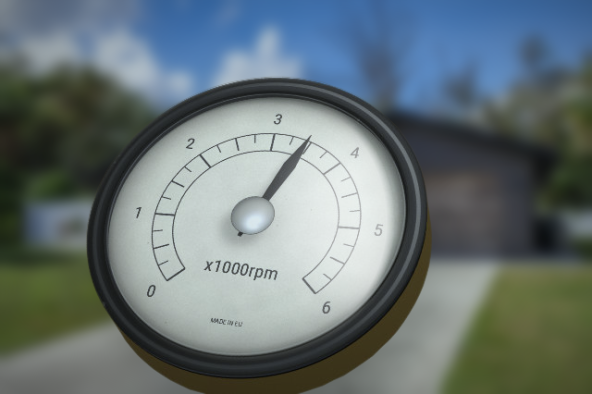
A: 3500 rpm
